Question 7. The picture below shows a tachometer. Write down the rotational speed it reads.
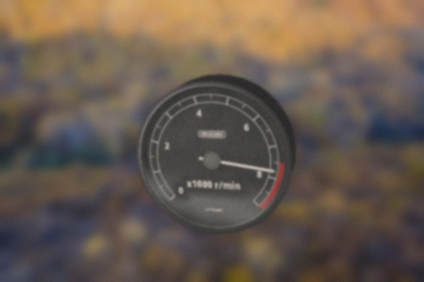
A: 7750 rpm
